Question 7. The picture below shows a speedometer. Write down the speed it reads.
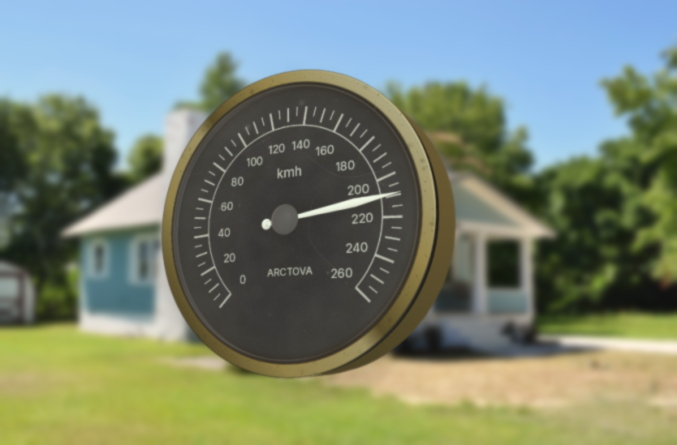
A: 210 km/h
